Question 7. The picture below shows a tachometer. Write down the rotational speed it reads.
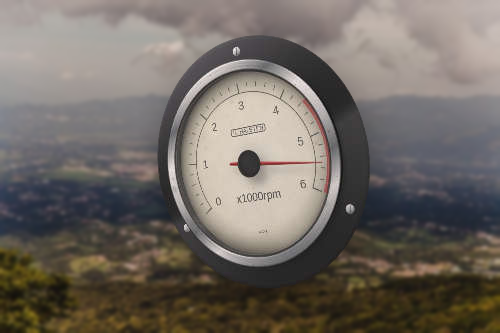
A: 5500 rpm
